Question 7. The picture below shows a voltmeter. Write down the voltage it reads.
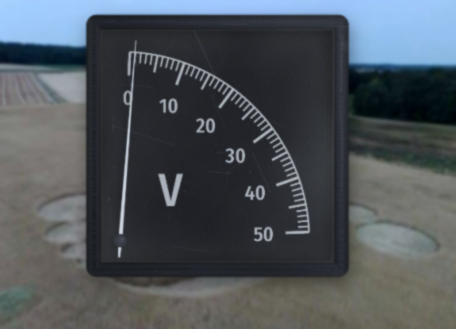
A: 1 V
